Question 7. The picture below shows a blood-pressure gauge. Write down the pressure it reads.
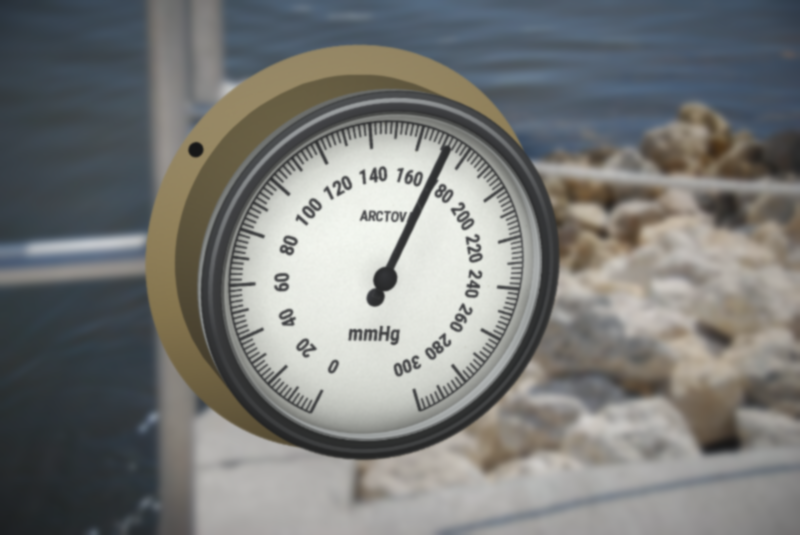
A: 170 mmHg
